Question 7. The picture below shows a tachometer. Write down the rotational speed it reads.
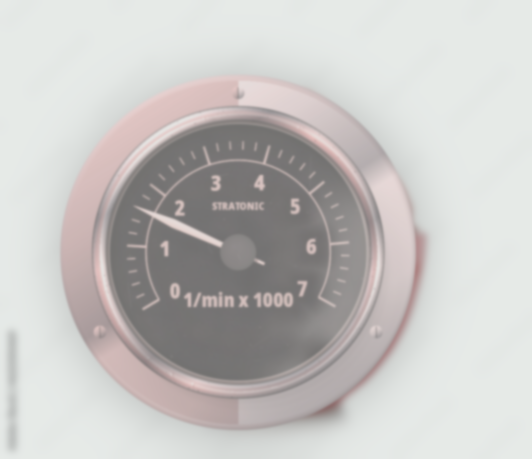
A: 1600 rpm
